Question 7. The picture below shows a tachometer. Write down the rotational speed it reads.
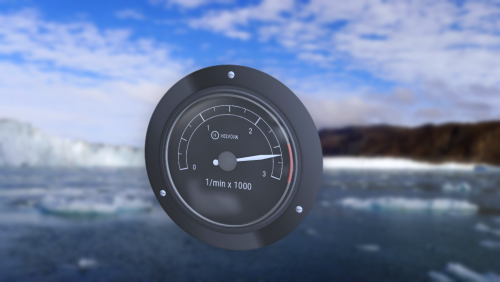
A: 2625 rpm
